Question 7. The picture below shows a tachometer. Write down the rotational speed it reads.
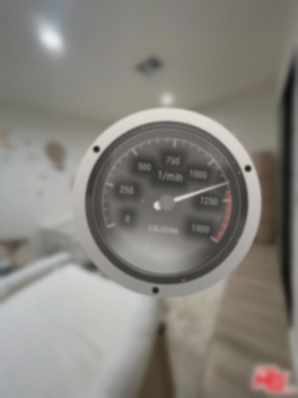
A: 1150 rpm
